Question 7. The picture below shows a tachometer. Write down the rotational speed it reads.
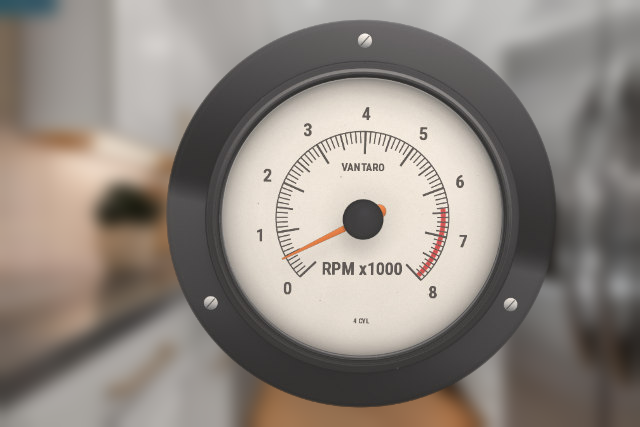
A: 500 rpm
